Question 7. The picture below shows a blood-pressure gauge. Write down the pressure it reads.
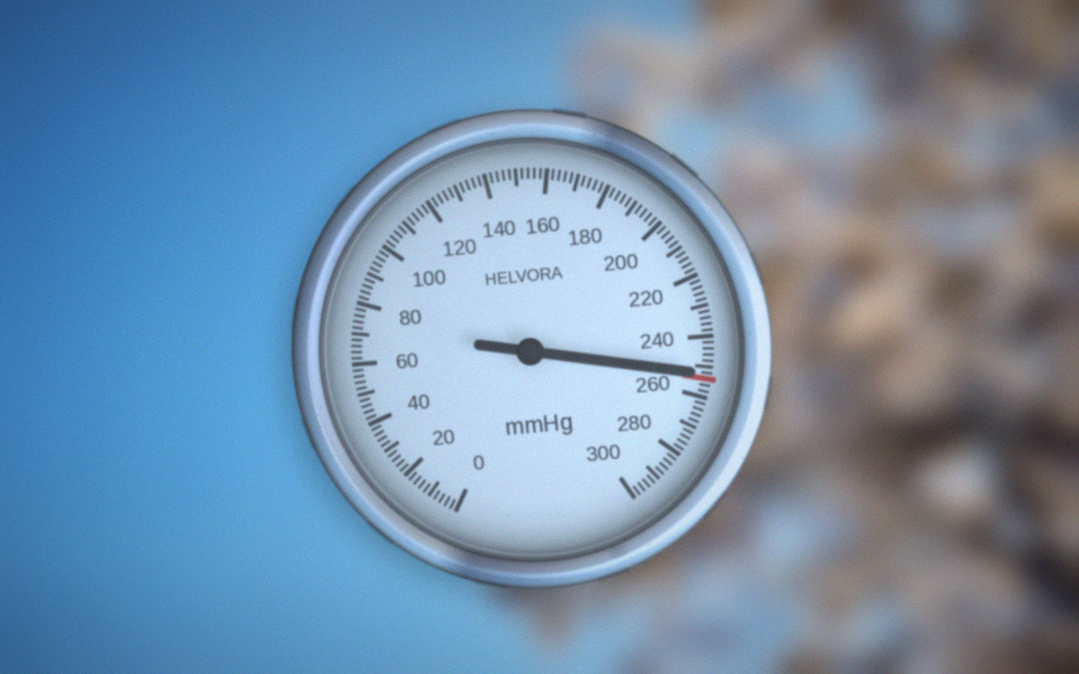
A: 252 mmHg
